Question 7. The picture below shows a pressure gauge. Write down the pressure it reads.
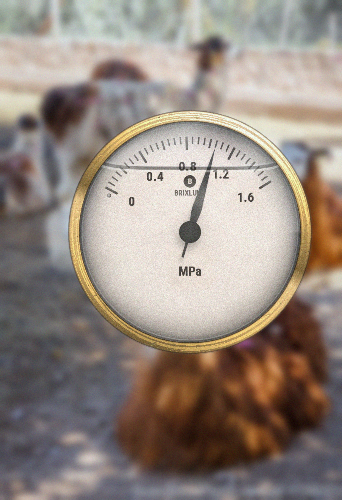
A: 1.05 MPa
